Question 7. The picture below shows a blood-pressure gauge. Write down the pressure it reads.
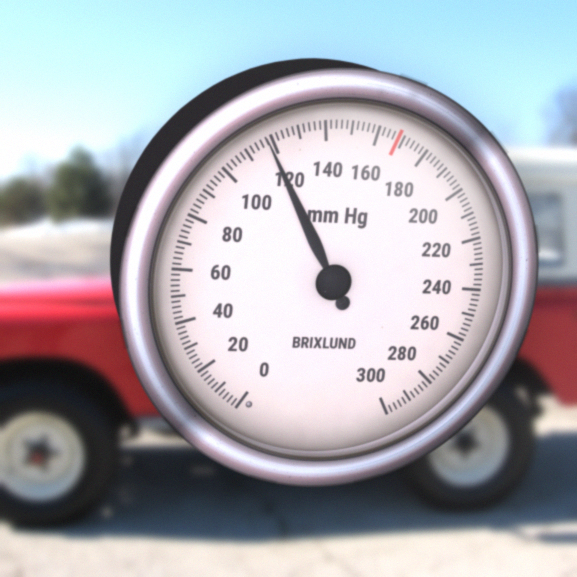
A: 118 mmHg
